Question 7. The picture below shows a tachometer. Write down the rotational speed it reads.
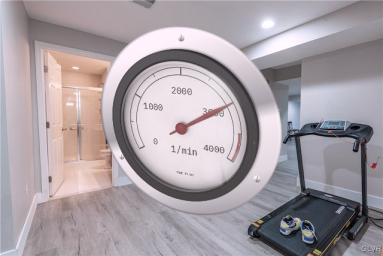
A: 3000 rpm
